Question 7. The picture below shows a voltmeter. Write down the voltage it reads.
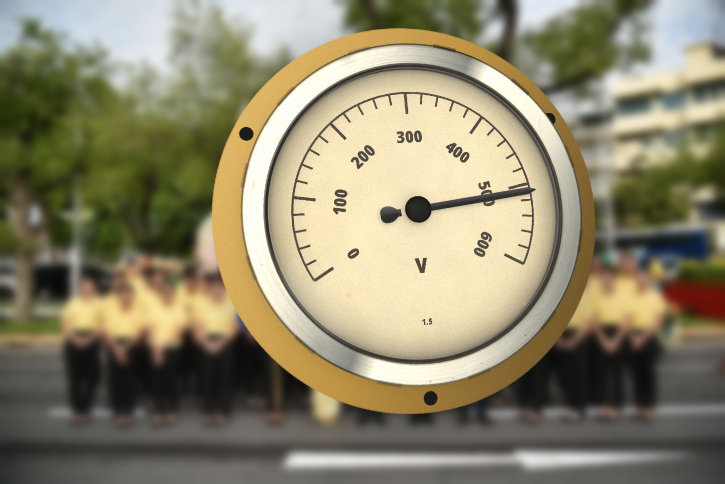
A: 510 V
